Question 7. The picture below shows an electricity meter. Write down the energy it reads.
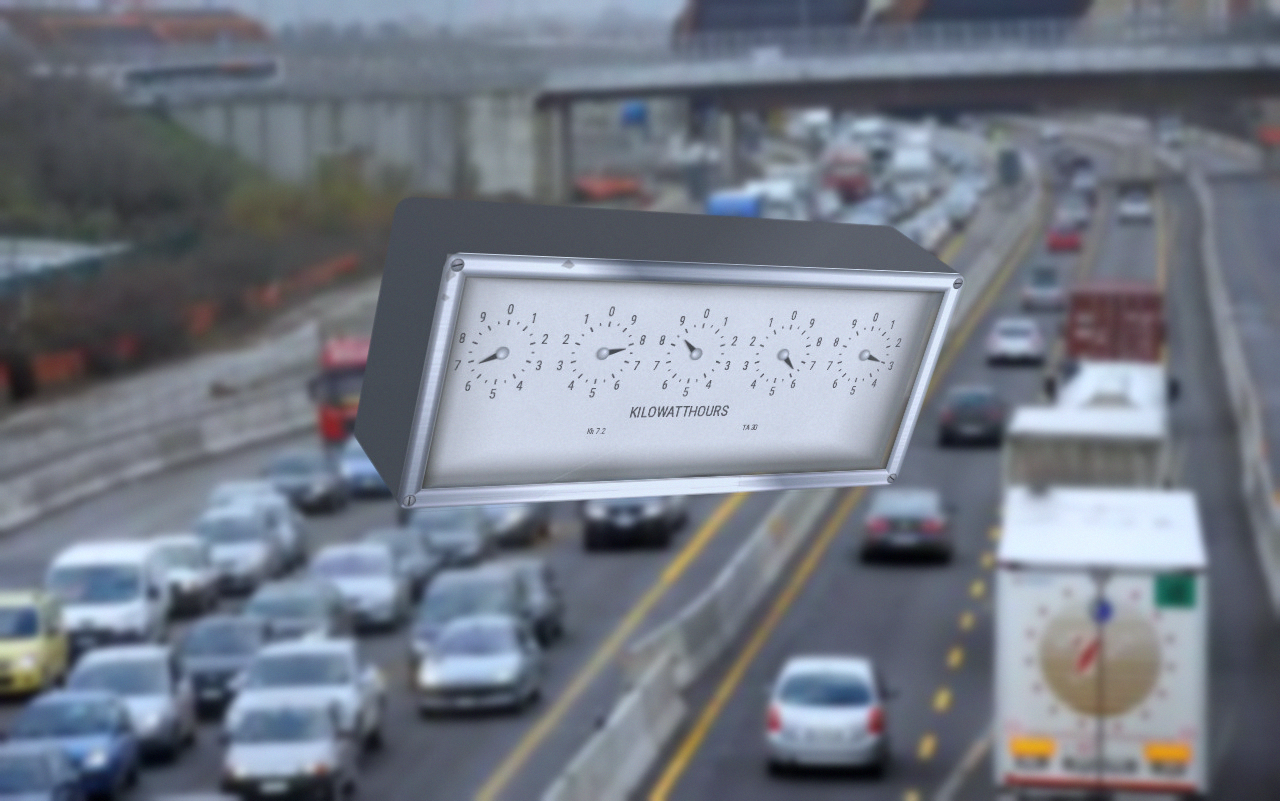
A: 67863 kWh
